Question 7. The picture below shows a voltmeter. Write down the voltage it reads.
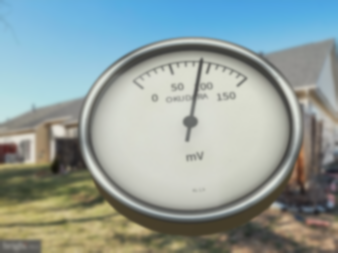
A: 90 mV
